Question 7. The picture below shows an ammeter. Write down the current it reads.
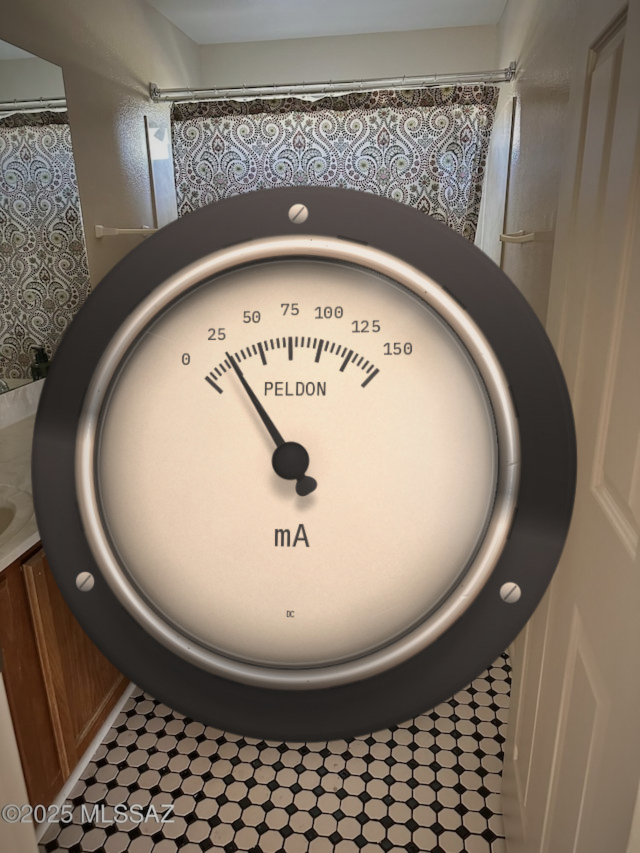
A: 25 mA
